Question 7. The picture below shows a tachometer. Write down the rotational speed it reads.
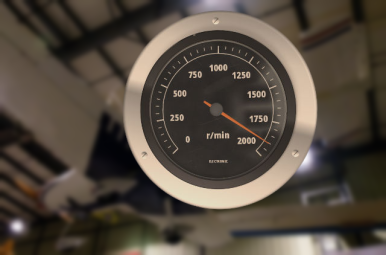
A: 1900 rpm
